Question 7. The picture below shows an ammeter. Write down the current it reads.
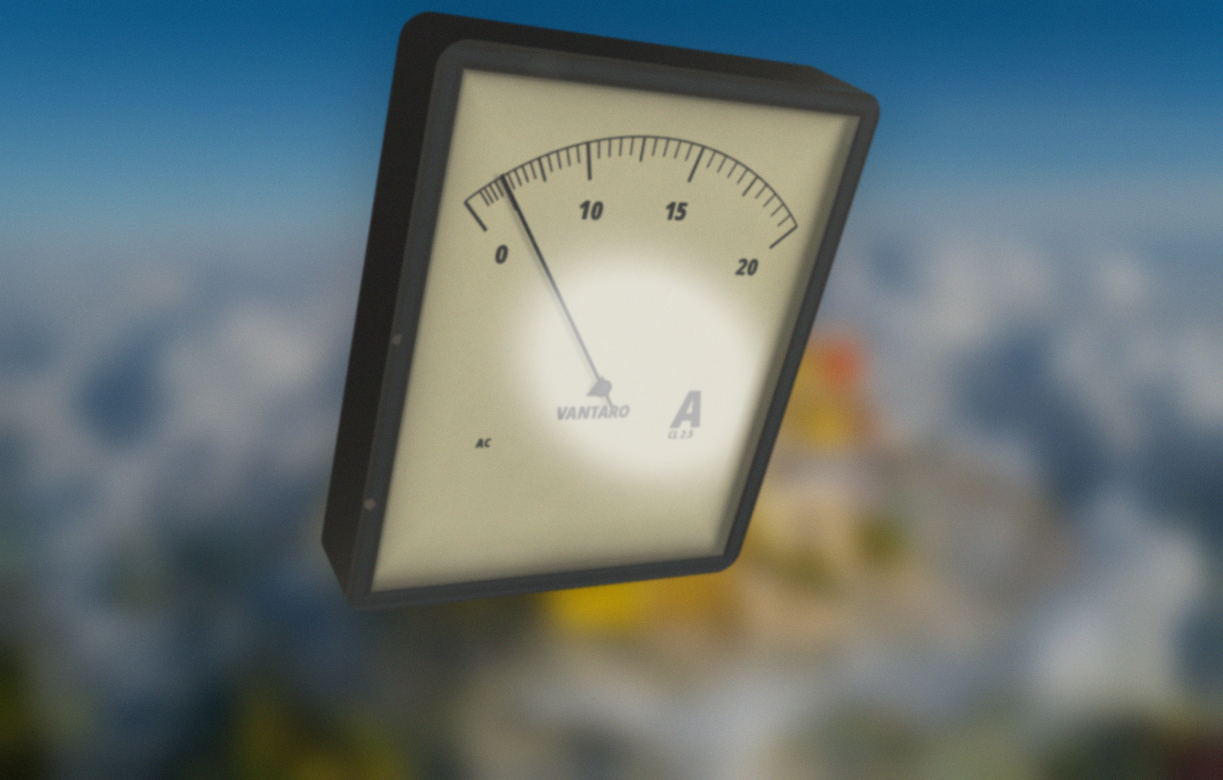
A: 5 A
